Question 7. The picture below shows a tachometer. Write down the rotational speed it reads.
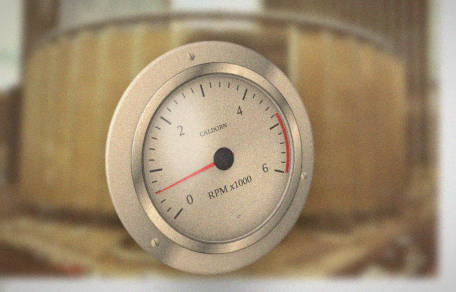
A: 600 rpm
